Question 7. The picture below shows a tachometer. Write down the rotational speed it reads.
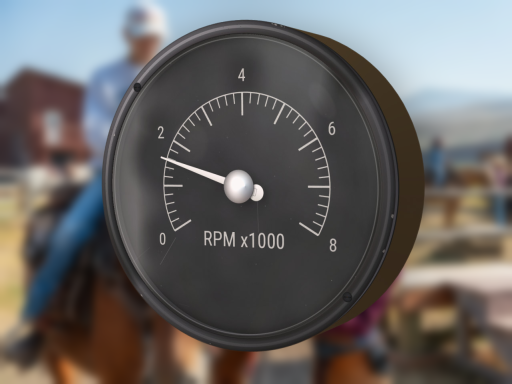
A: 1600 rpm
